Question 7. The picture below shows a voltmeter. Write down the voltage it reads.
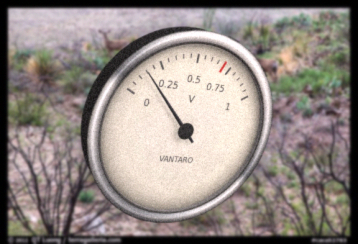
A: 0.15 V
